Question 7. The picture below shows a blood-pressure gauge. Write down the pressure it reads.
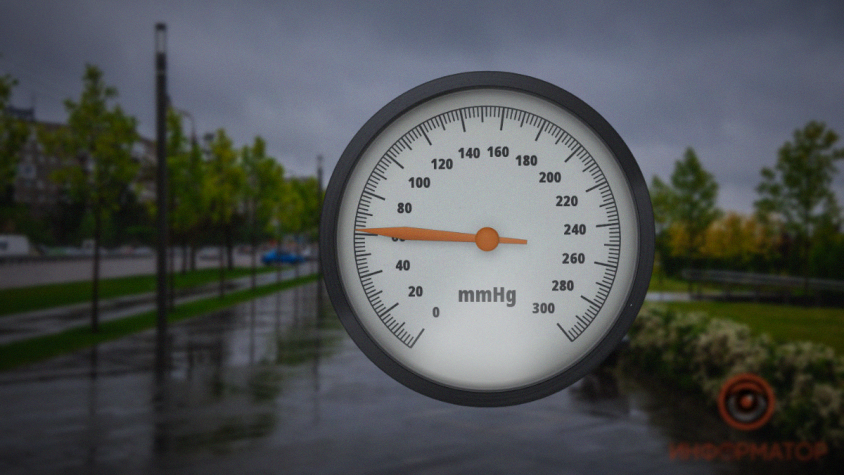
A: 62 mmHg
